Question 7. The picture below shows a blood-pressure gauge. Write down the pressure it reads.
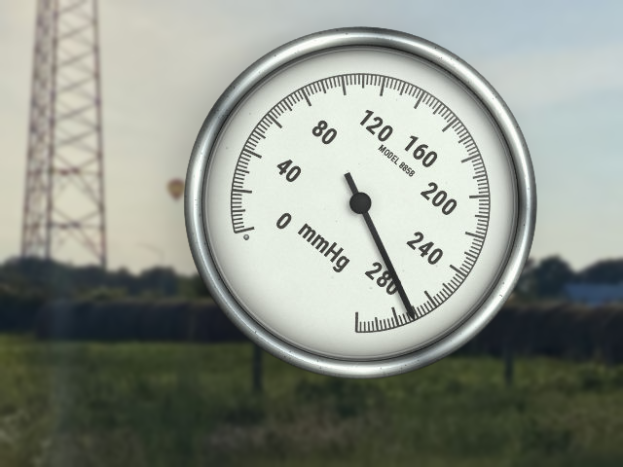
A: 272 mmHg
